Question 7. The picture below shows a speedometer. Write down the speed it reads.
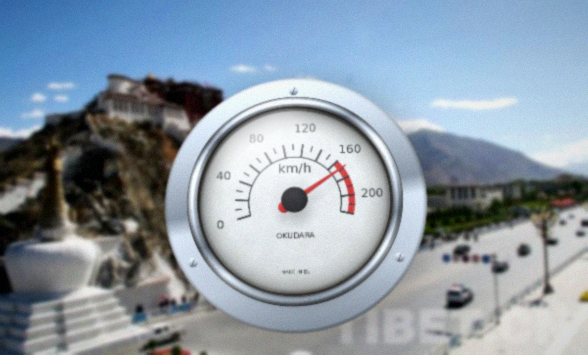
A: 170 km/h
